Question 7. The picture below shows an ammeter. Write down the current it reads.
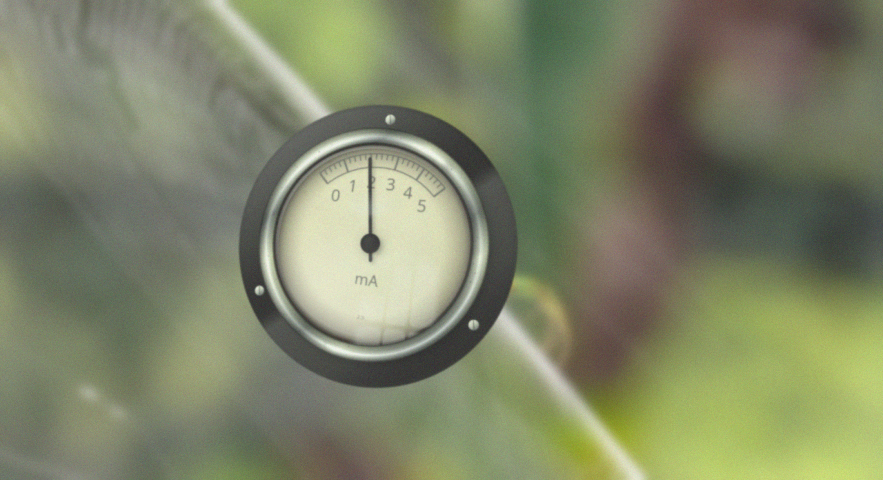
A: 2 mA
